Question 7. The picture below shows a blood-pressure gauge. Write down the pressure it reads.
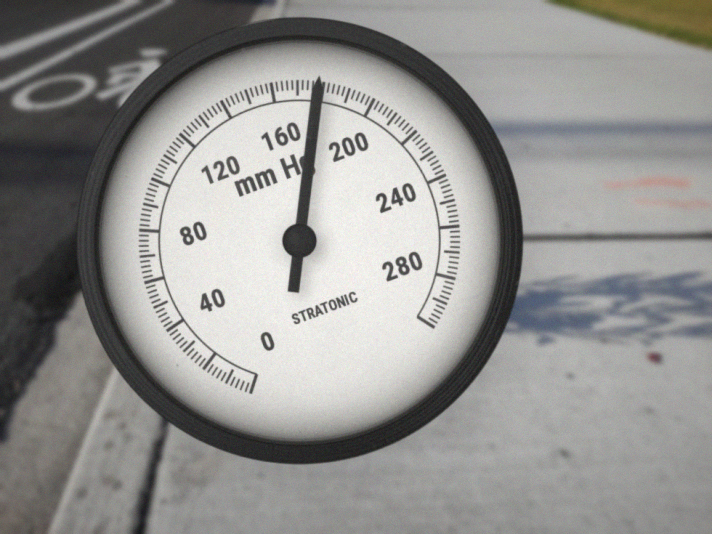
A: 178 mmHg
